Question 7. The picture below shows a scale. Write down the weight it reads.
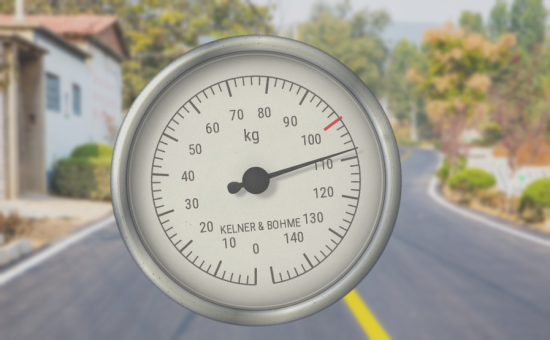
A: 108 kg
